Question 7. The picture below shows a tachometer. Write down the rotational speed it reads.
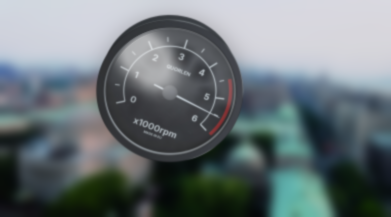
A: 5500 rpm
